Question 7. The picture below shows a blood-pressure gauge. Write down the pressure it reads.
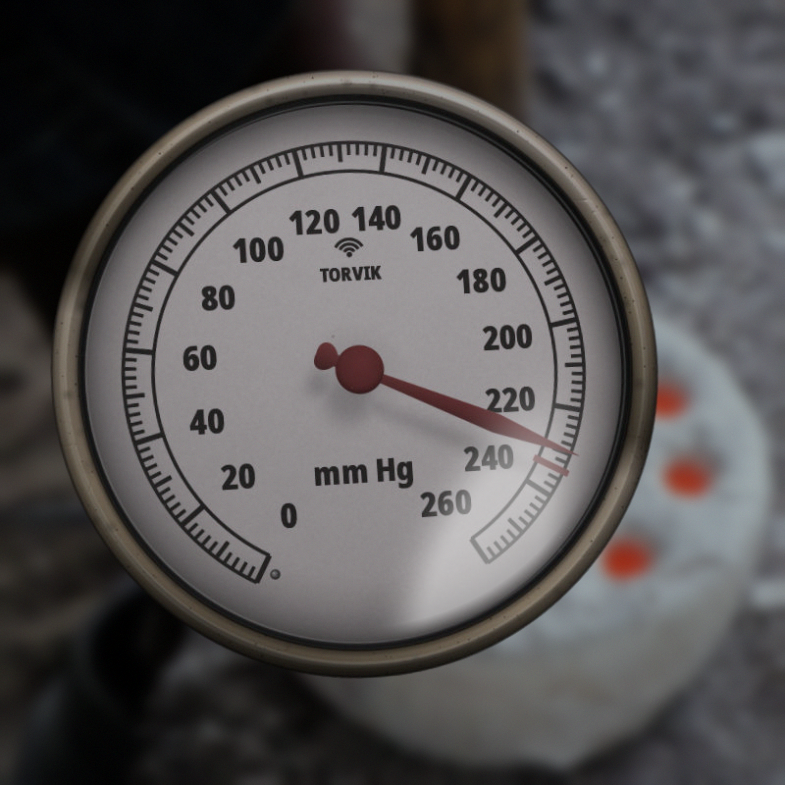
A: 230 mmHg
